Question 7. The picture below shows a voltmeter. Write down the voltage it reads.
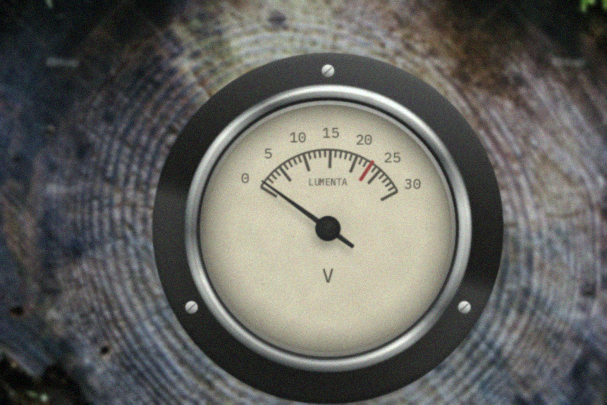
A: 1 V
